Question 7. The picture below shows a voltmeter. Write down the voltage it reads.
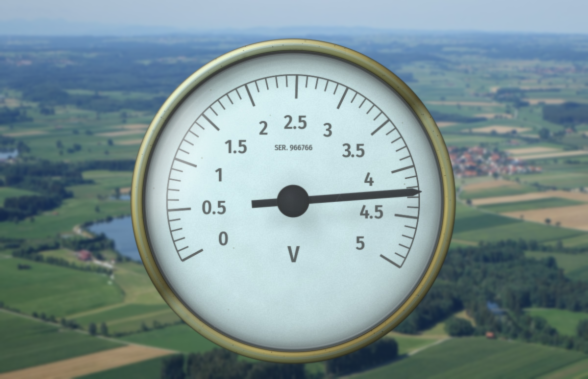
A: 4.25 V
